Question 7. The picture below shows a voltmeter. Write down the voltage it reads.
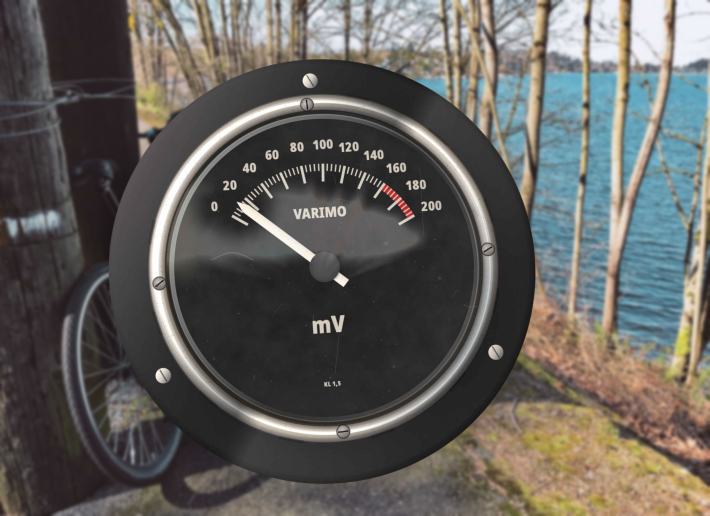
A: 12 mV
